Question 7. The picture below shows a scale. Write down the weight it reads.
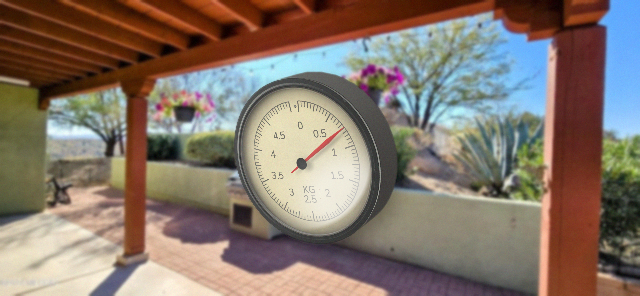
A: 0.75 kg
